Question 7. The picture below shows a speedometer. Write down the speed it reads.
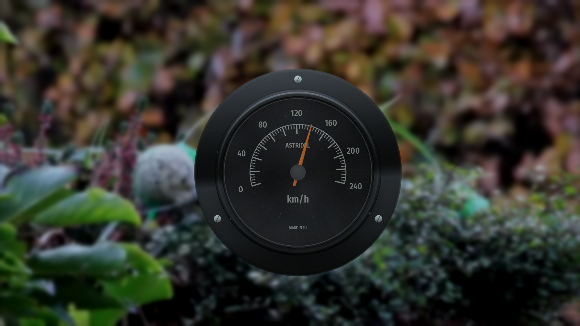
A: 140 km/h
